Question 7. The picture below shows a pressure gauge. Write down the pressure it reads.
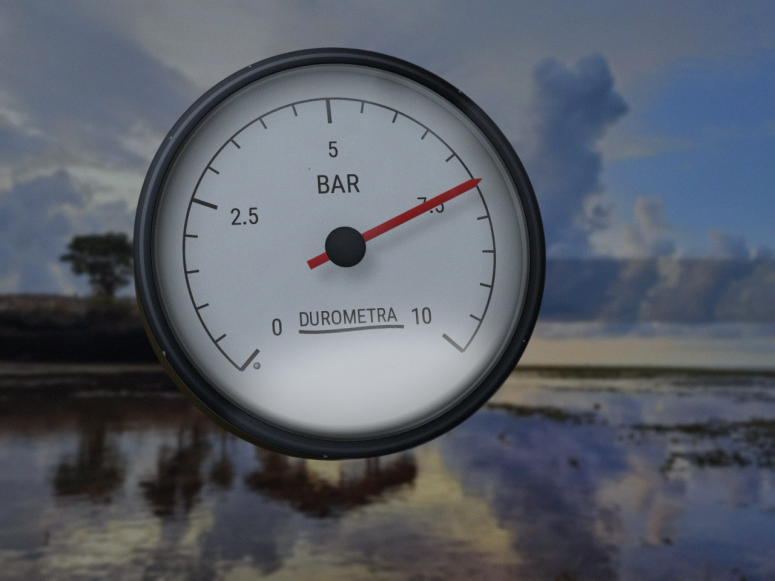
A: 7.5 bar
